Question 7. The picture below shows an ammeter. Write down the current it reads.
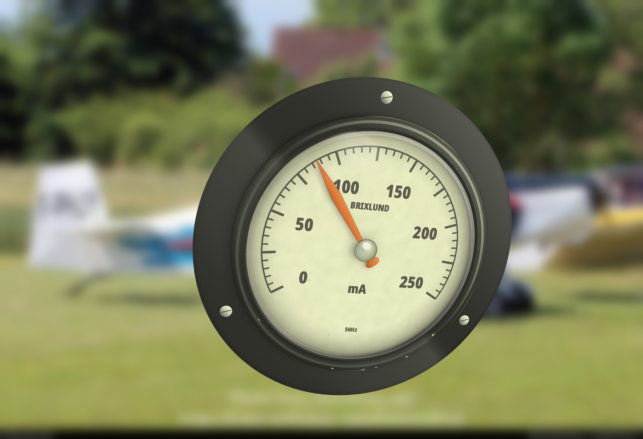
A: 87.5 mA
